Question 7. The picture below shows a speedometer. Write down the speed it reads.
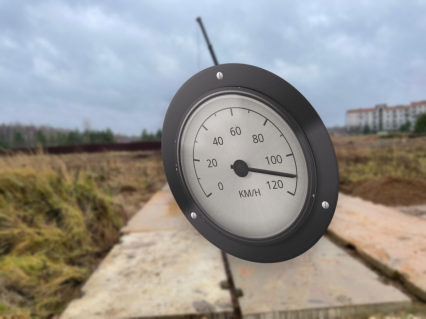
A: 110 km/h
